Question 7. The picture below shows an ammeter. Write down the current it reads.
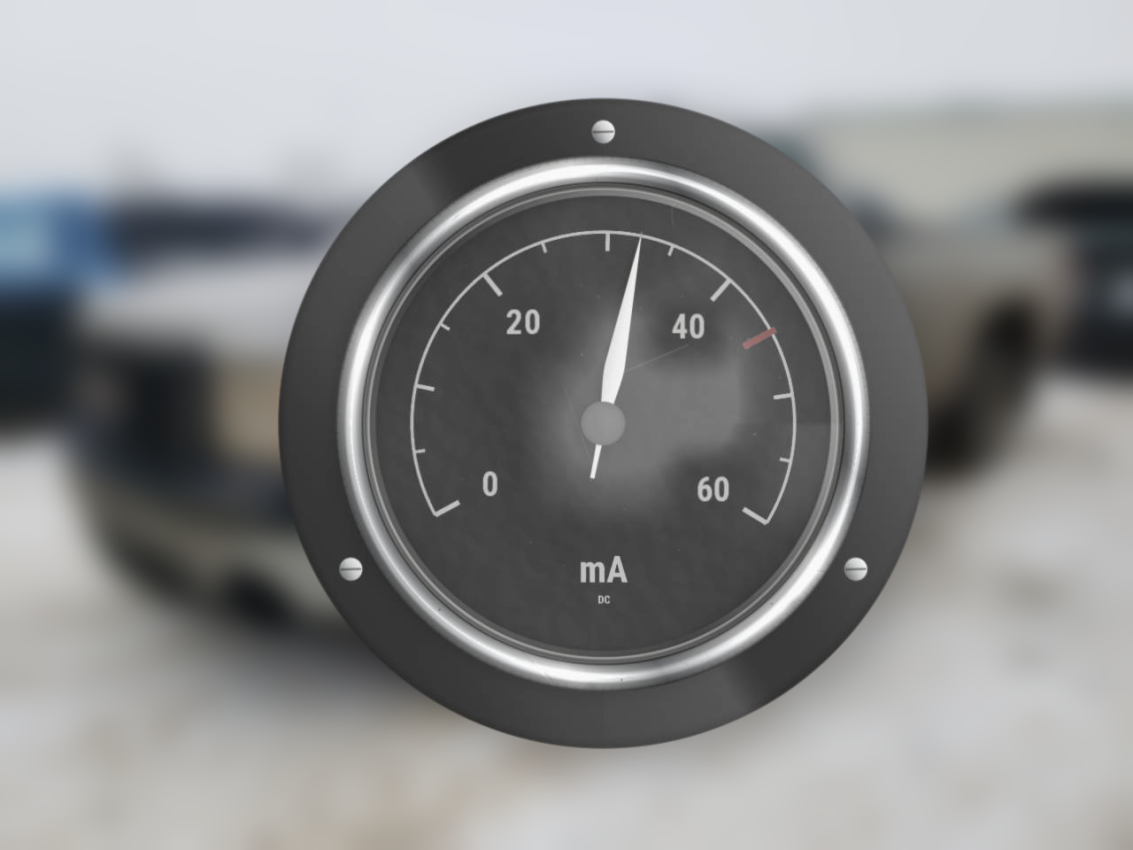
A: 32.5 mA
